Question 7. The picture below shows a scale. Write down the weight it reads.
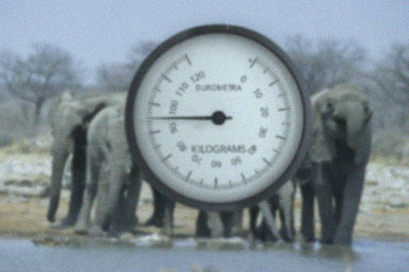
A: 95 kg
